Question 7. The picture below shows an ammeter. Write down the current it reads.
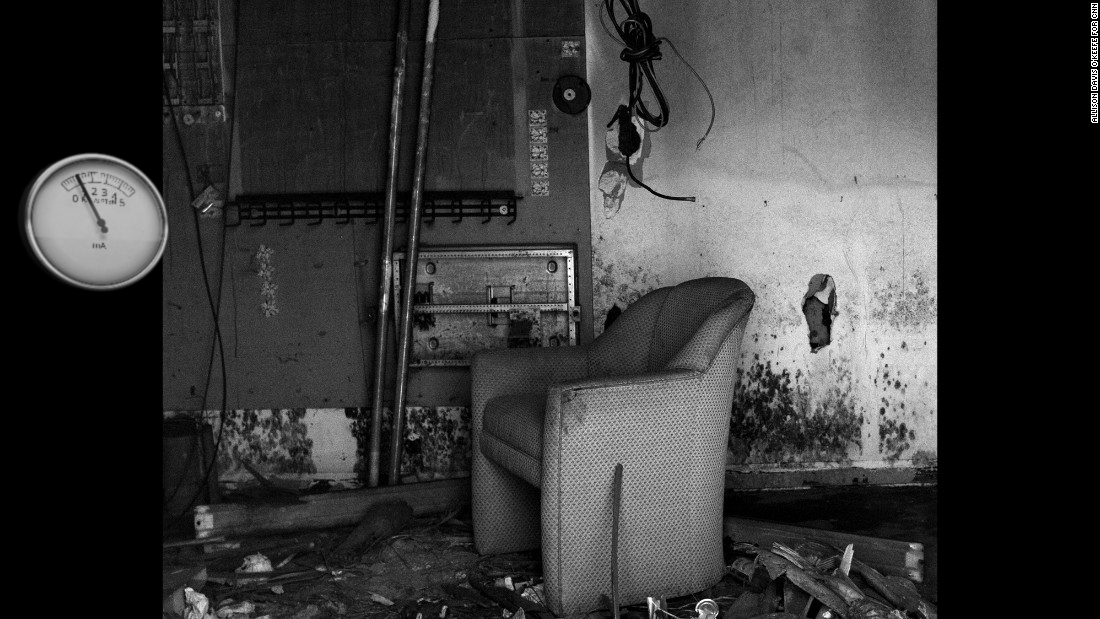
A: 1 mA
